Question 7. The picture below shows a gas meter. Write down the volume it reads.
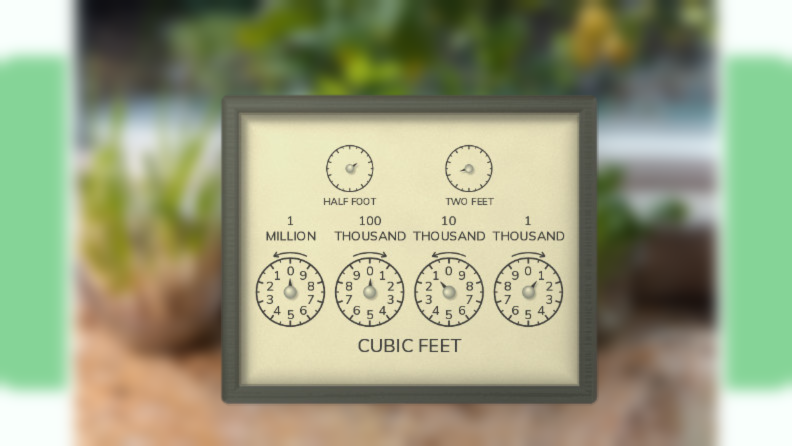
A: 1100 ft³
